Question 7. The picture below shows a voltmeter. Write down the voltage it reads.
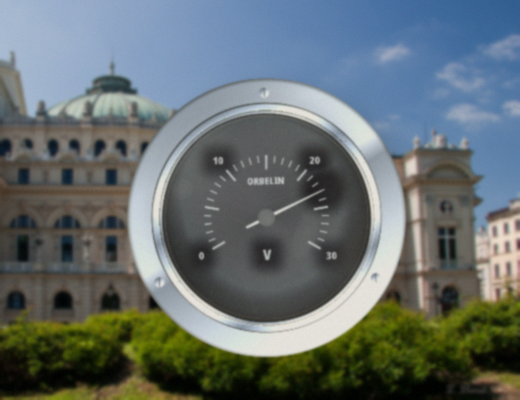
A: 23 V
